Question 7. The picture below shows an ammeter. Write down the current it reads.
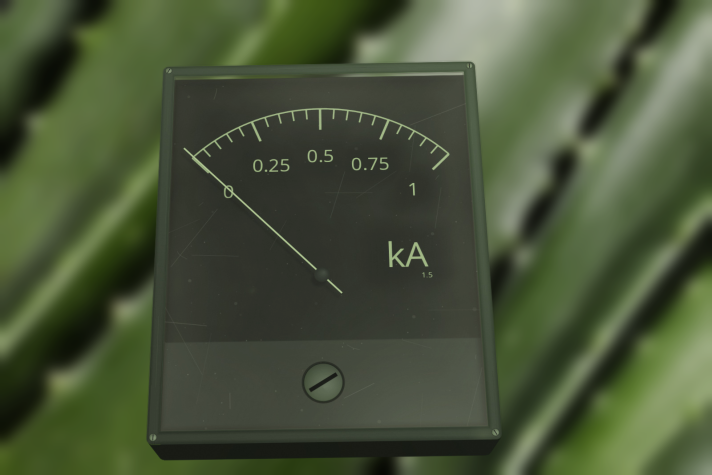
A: 0 kA
